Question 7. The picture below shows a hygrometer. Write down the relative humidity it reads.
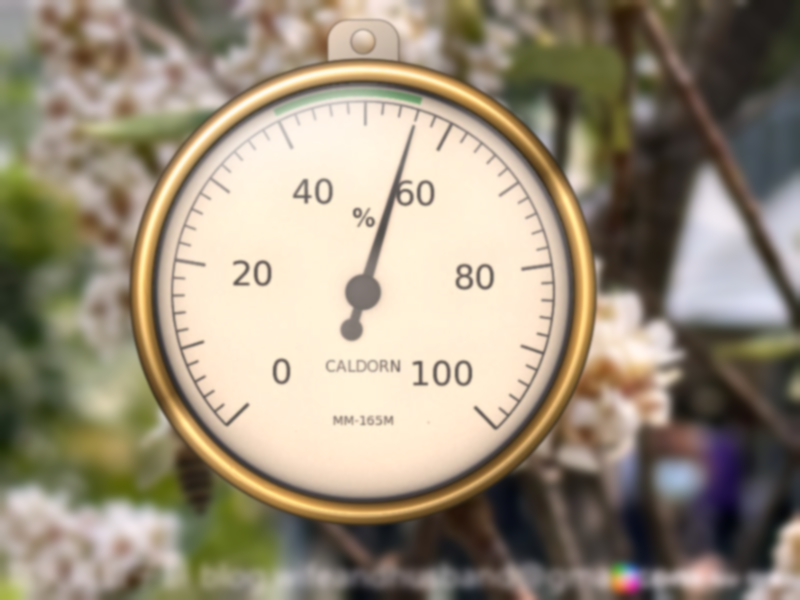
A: 56 %
